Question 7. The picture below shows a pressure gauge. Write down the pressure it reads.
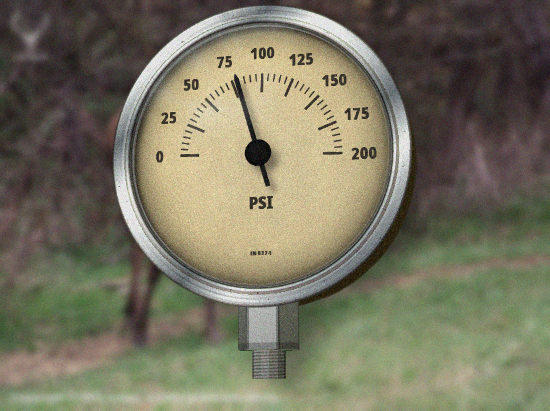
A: 80 psi
